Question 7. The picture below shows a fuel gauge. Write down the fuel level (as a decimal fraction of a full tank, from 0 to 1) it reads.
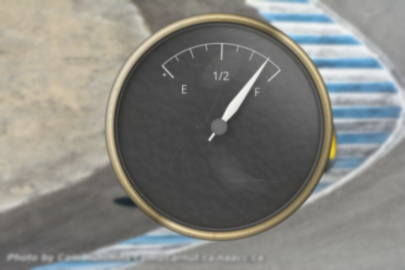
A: 0.875
